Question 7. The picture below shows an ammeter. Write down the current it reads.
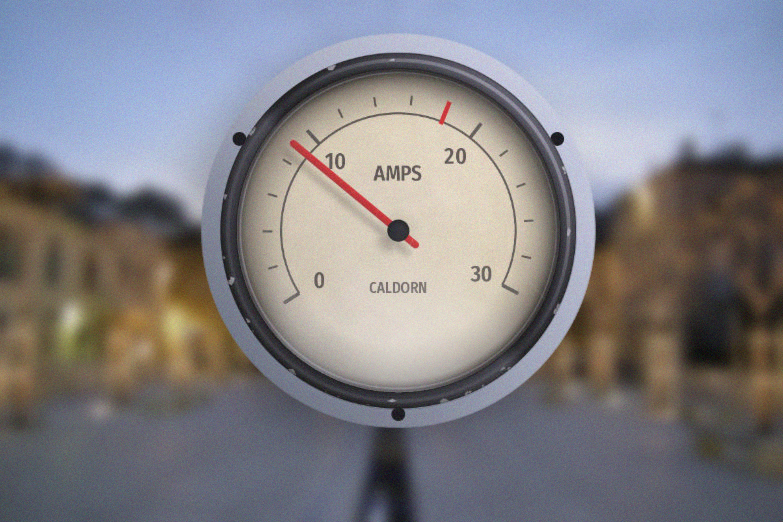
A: 9 A
